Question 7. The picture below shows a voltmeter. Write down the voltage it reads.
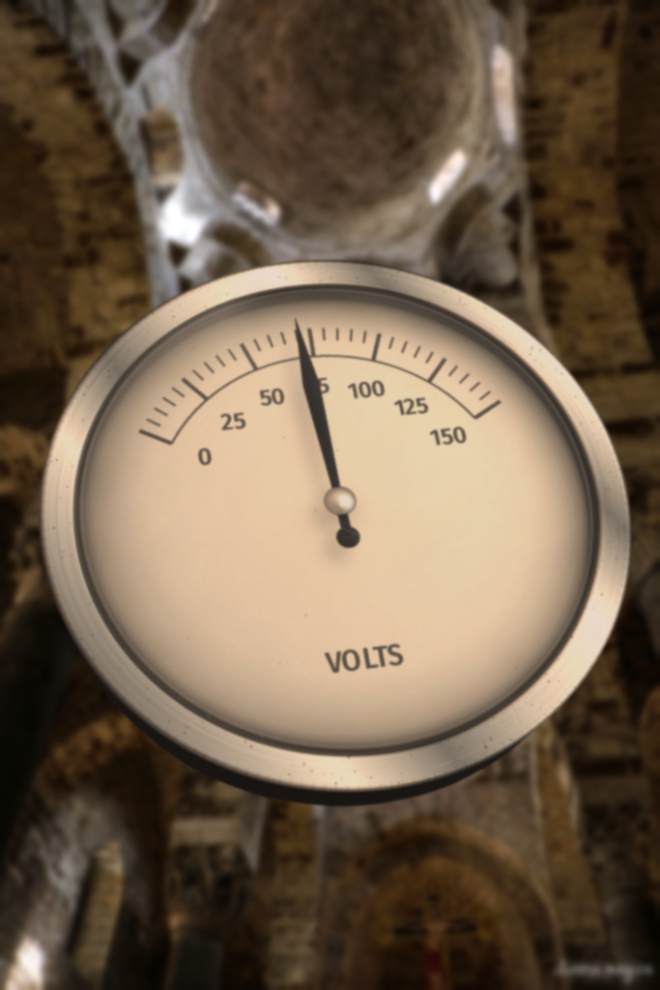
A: 70 V
